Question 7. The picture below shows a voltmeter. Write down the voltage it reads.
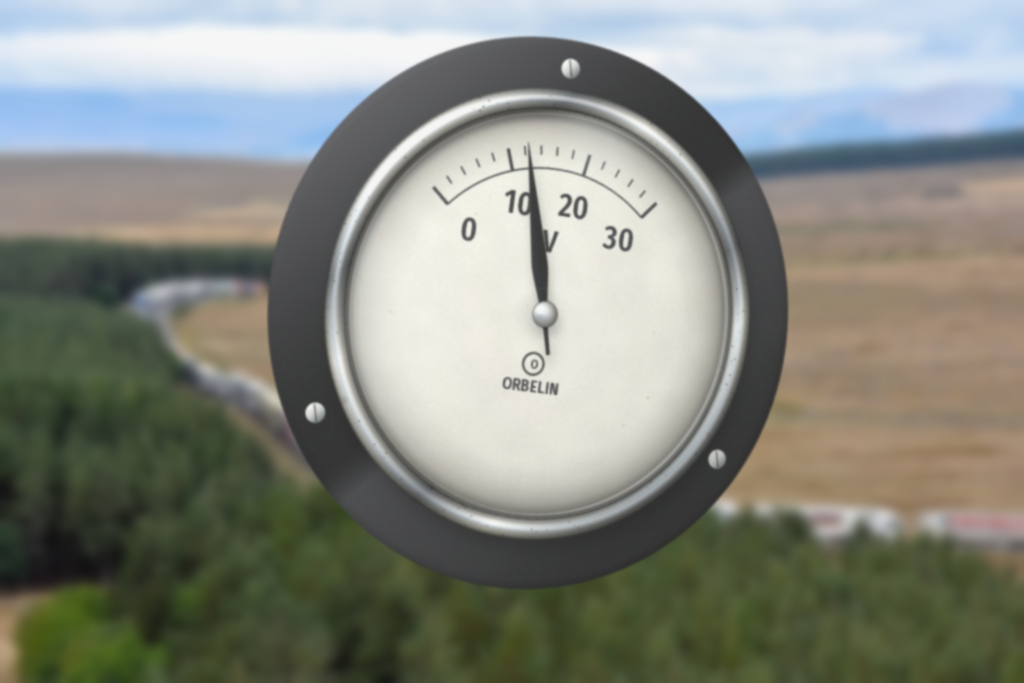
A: 12 V
